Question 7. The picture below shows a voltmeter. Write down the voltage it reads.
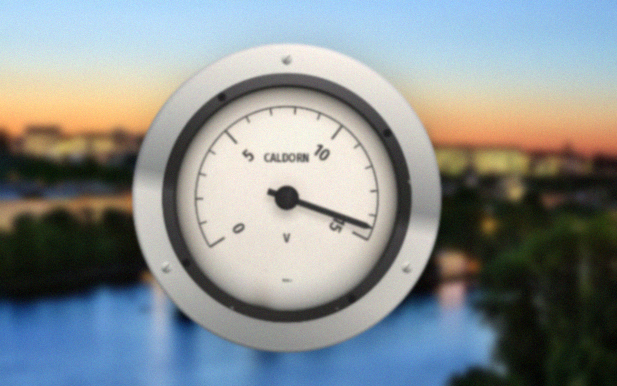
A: 14.5 V
